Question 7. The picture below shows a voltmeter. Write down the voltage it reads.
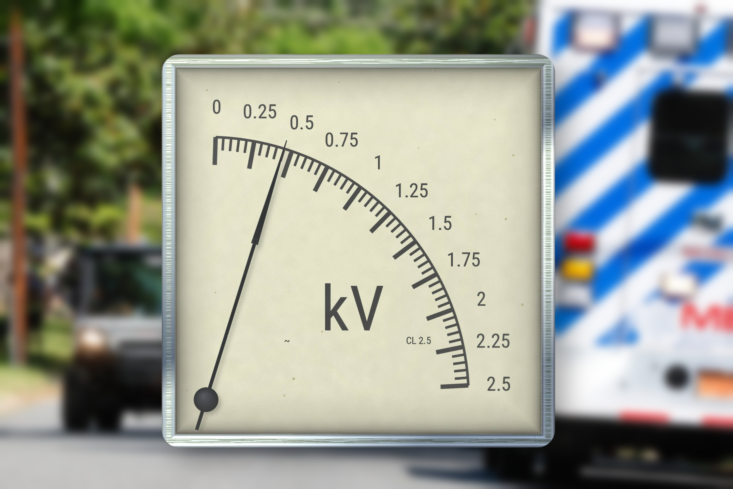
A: 0.45 kV
